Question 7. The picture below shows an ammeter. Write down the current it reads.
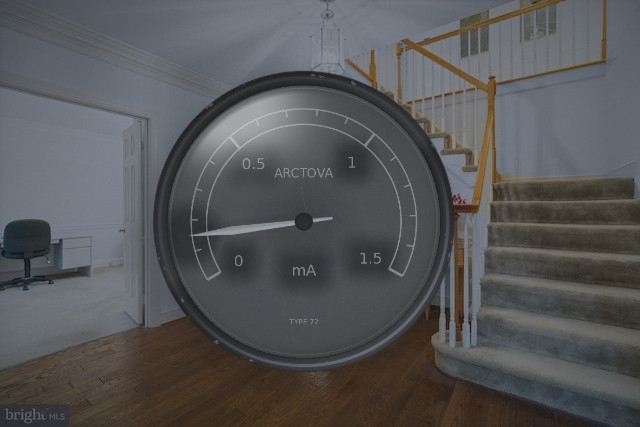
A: 0.15 mA
